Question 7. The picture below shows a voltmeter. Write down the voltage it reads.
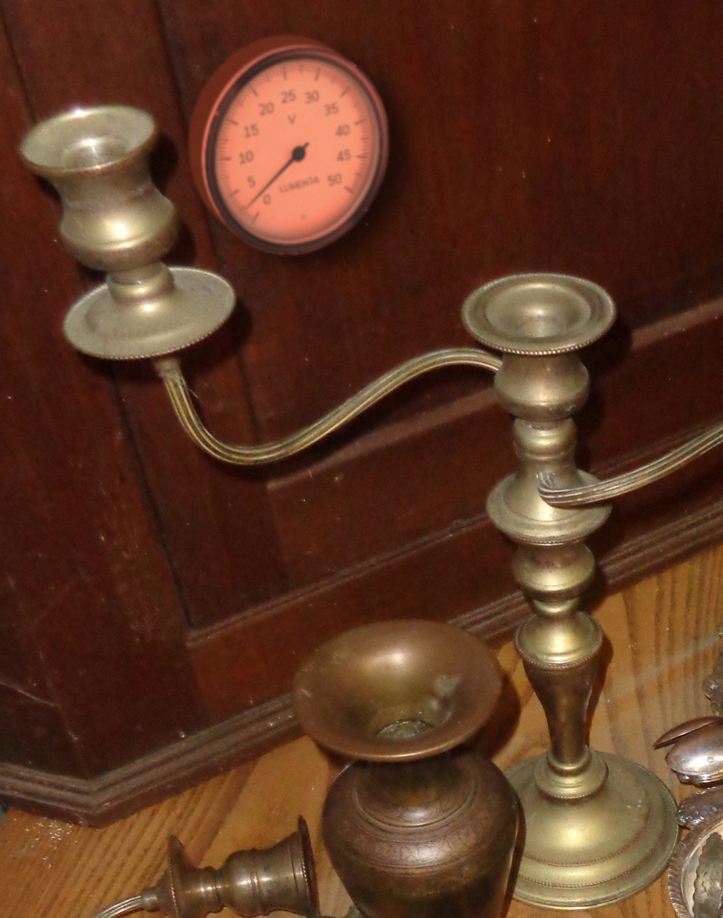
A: 2.5 V
